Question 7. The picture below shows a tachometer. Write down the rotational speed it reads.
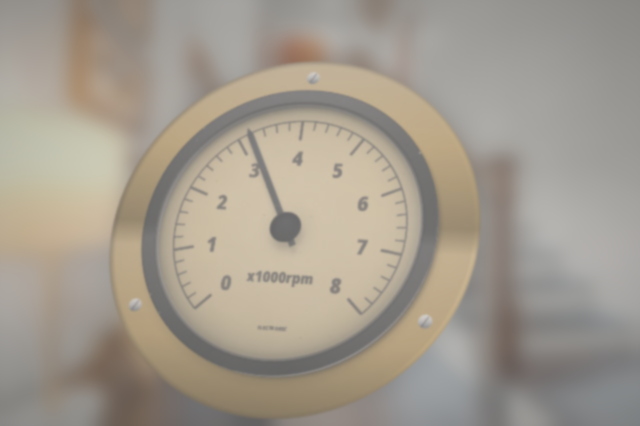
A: 3200 rpm
